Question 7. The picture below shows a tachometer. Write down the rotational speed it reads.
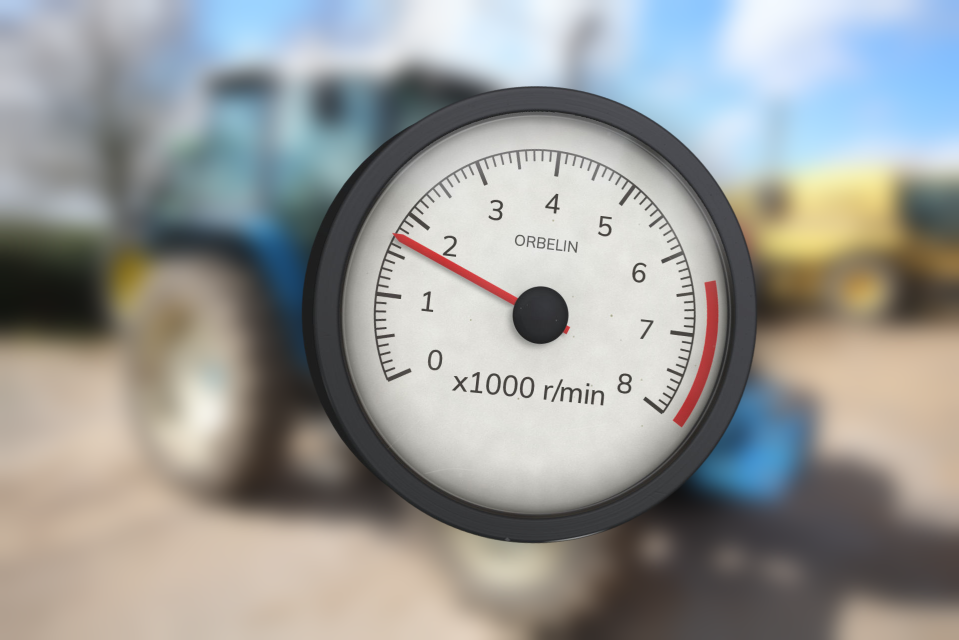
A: 1700 rpm
